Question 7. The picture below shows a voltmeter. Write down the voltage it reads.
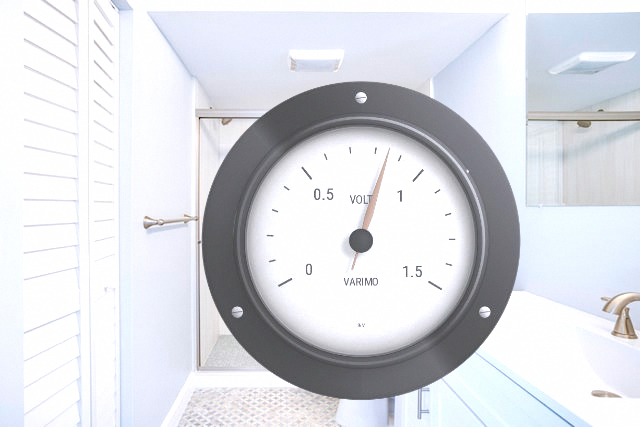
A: 0.85 V
